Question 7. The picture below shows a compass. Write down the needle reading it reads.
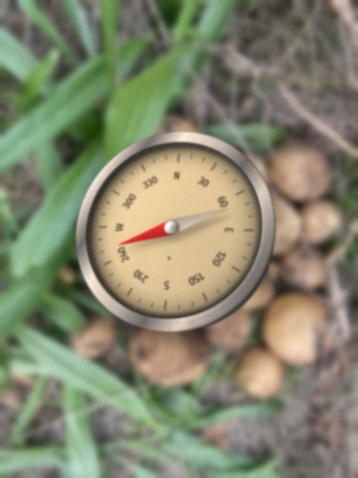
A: 250 °
